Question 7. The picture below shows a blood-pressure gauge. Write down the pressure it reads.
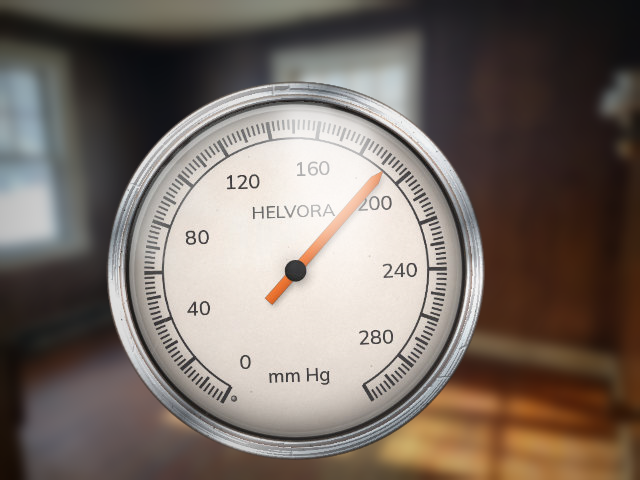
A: 192 mmHg
